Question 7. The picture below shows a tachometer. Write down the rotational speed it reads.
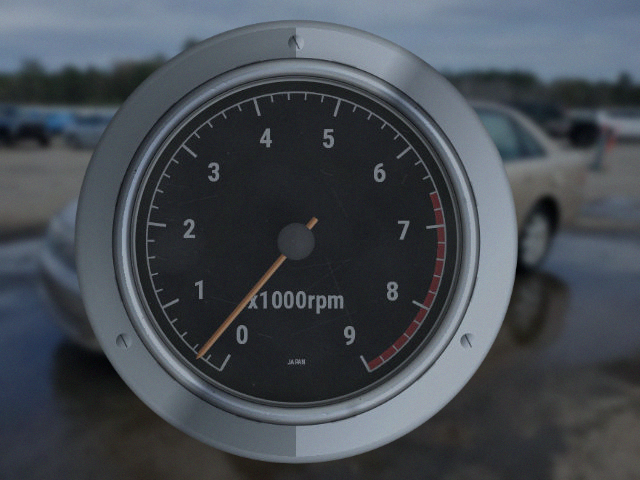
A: 300 rpm
